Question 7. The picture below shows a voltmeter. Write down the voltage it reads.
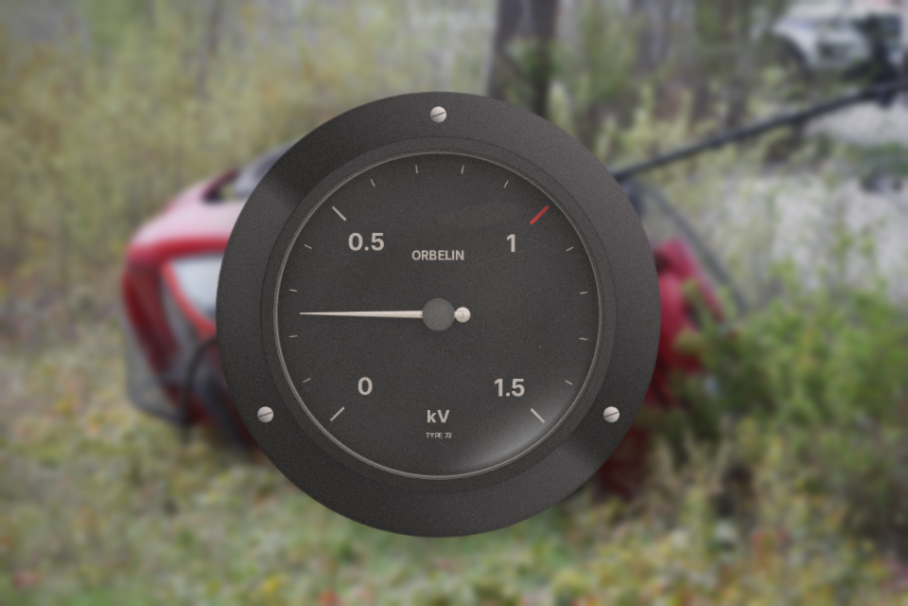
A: 0.25 kV
